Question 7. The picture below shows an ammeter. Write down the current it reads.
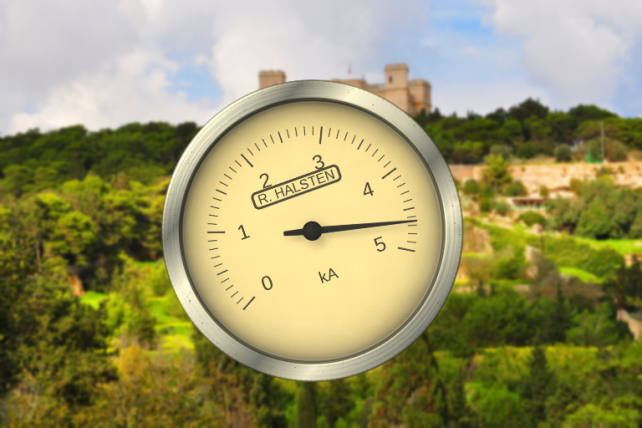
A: 4.65 kA
